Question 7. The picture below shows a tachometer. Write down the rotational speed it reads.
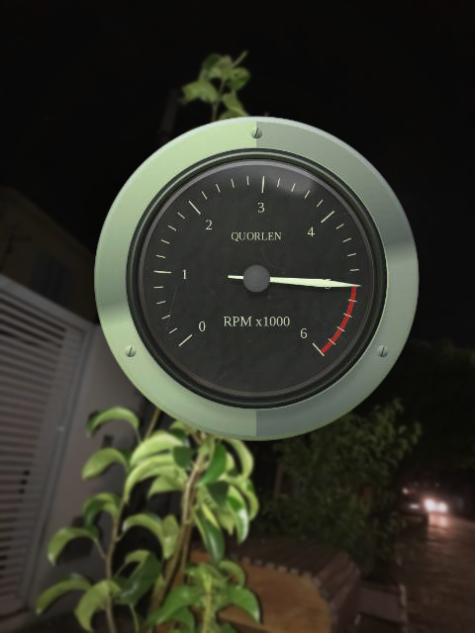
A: 5000 rpm
